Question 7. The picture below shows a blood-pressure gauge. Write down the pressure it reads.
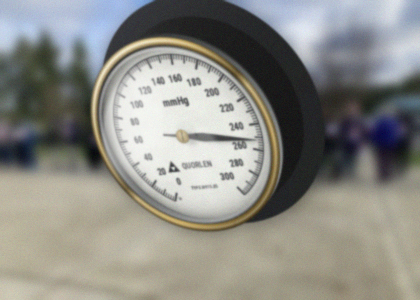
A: 250 mmHg
